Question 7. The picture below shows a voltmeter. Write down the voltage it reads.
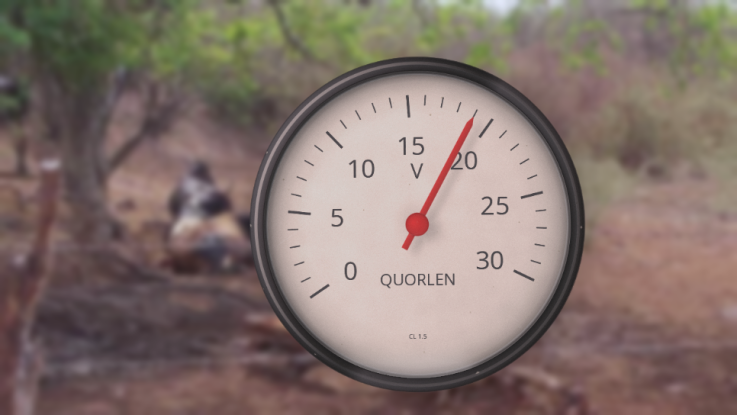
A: 19 V
